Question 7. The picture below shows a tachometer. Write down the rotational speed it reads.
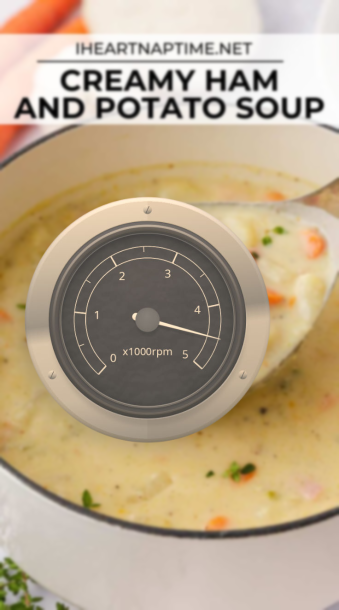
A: 4500 rpm
